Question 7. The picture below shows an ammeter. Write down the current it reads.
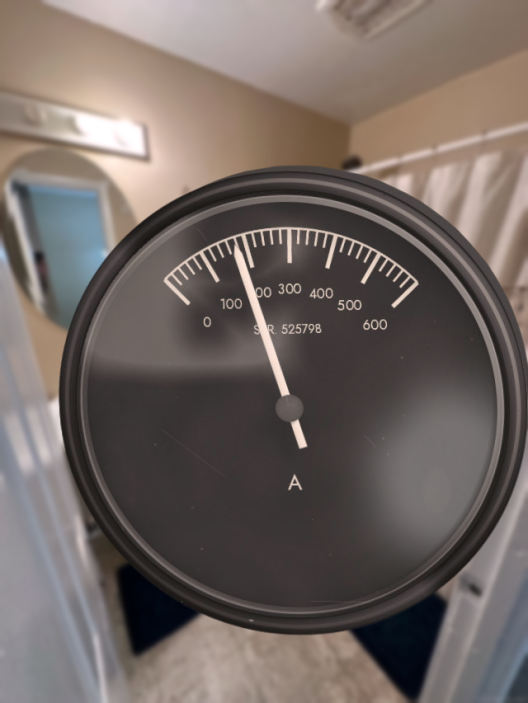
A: 180 A
